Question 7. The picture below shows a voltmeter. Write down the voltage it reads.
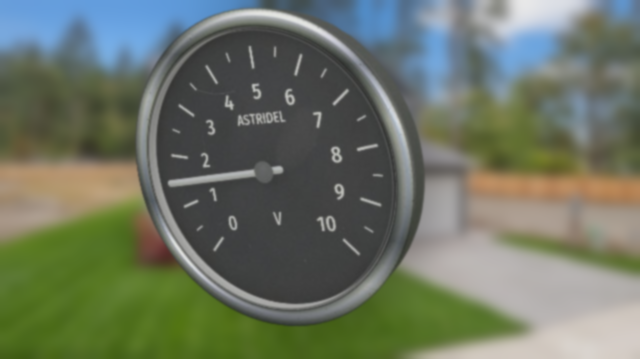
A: 1.5 V
